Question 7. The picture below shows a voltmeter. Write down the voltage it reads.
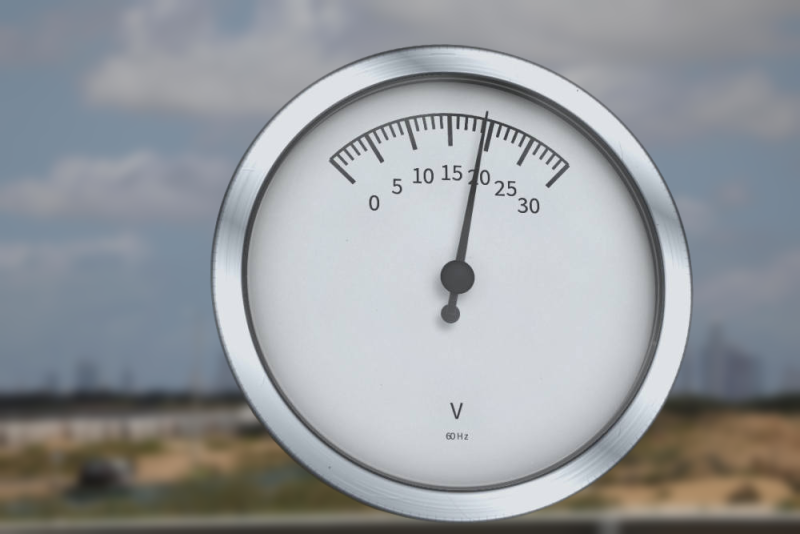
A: 19 V
